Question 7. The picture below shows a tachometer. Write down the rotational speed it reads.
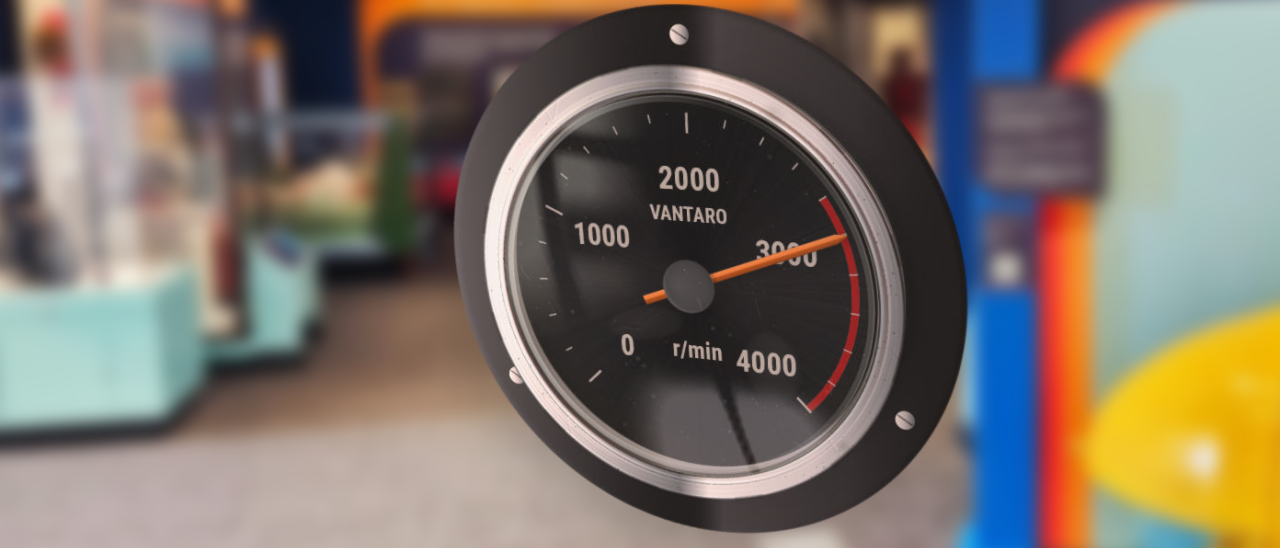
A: 3000 rpm
